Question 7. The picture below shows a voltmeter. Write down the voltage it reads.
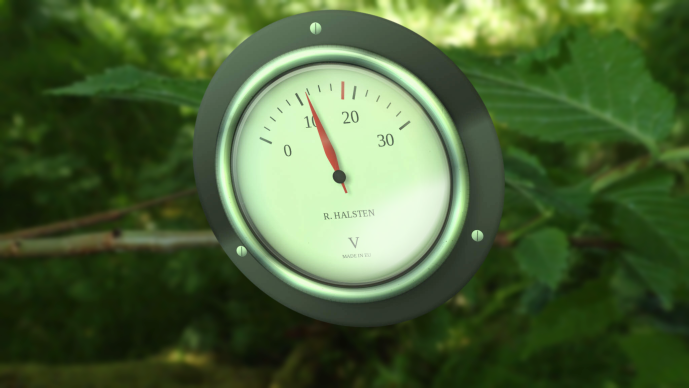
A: 12 V
